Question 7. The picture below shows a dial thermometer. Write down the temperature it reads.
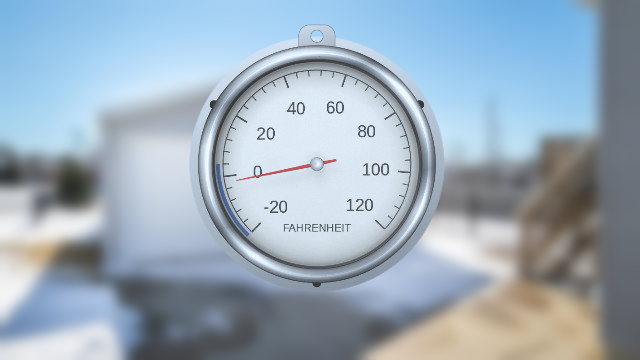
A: -2 °F
